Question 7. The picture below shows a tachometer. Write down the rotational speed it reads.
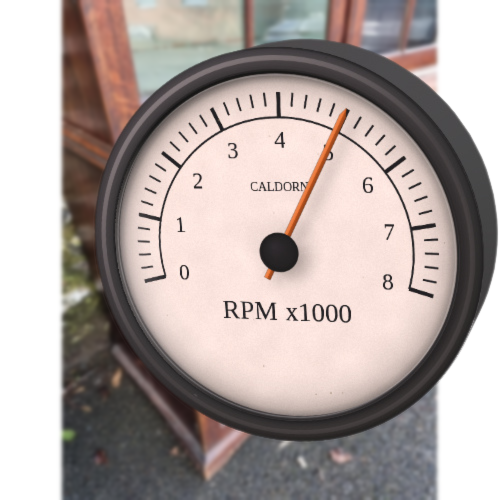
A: 5000 rpm
